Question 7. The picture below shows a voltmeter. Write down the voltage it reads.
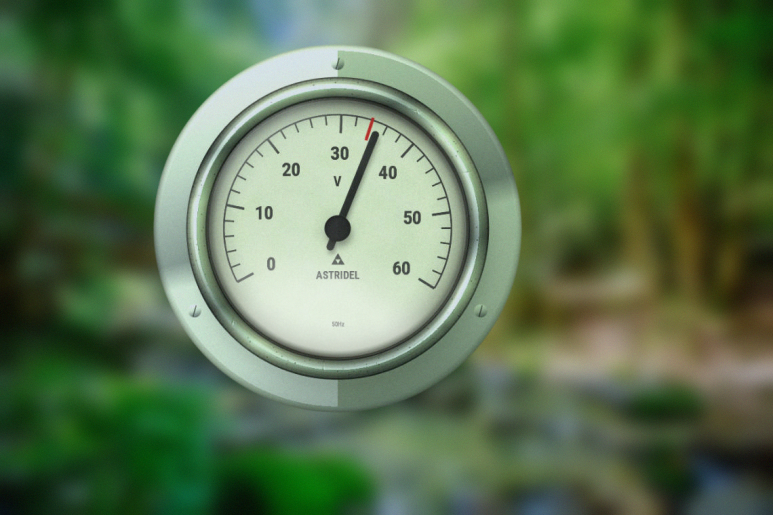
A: 35 V
